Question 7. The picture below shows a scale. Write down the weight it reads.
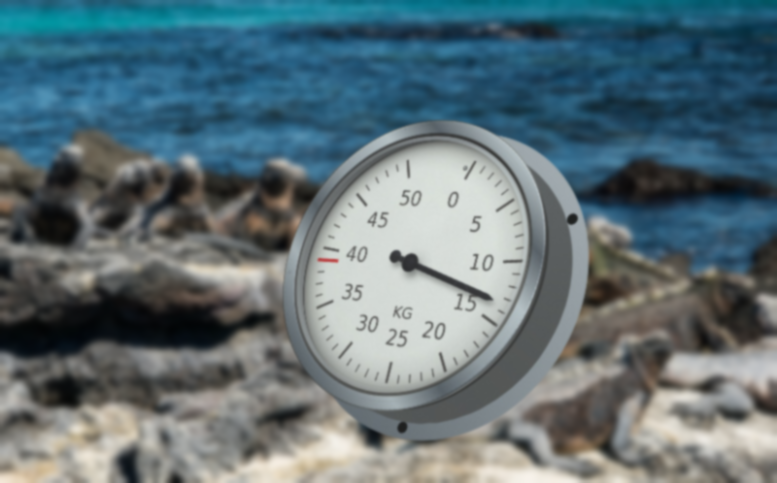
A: 13.5 kg
